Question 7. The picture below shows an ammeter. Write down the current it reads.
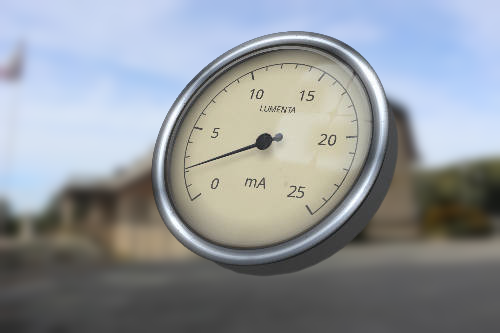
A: 2 mA
